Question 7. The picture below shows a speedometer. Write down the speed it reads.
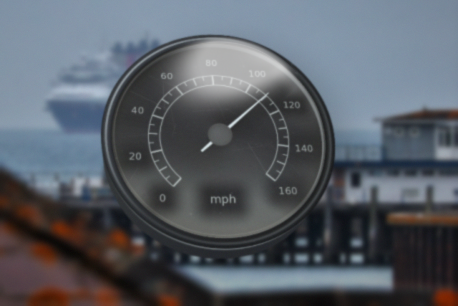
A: 110 mph
